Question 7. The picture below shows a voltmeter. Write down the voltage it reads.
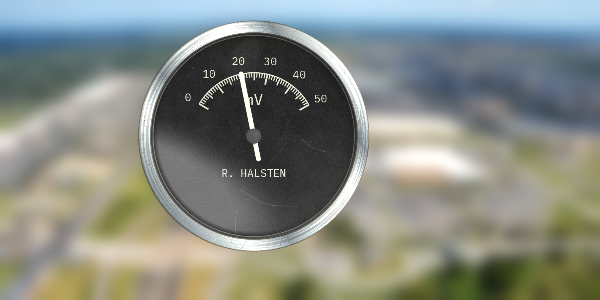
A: 20 mV
